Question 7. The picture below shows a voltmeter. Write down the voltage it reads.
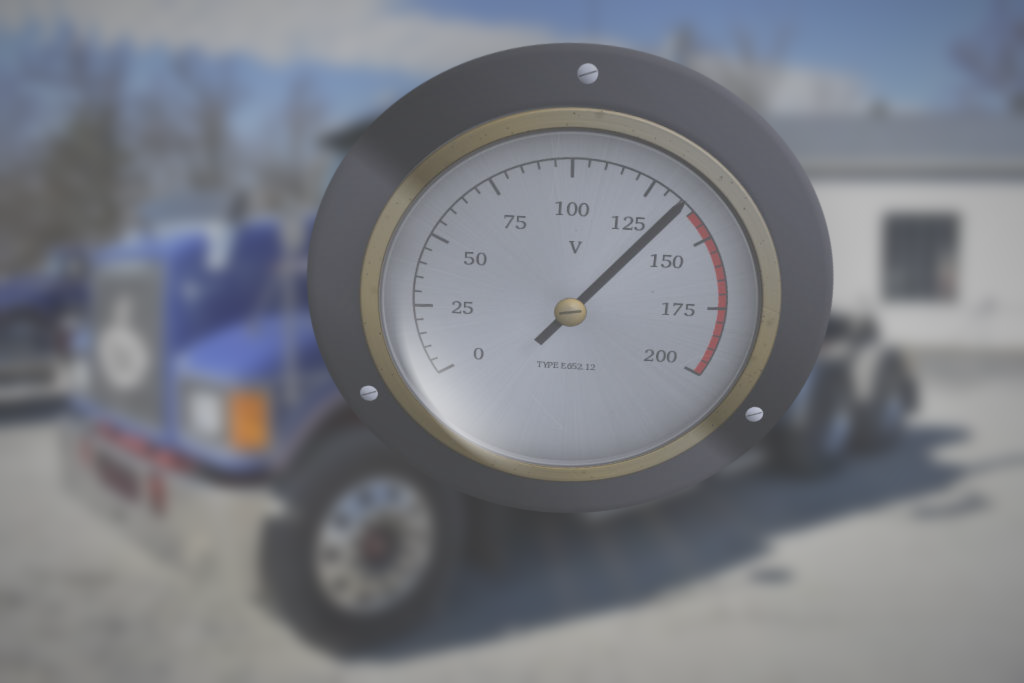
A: 135 V
